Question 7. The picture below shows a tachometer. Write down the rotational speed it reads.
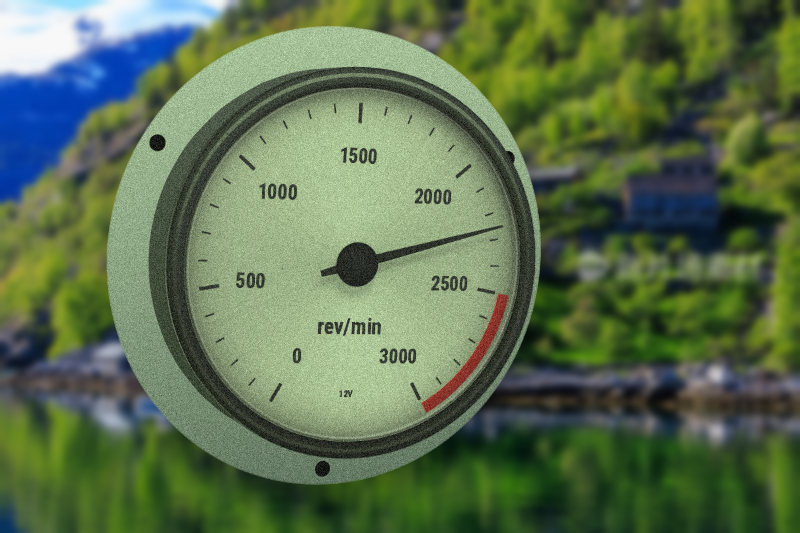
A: 2250 rpm
